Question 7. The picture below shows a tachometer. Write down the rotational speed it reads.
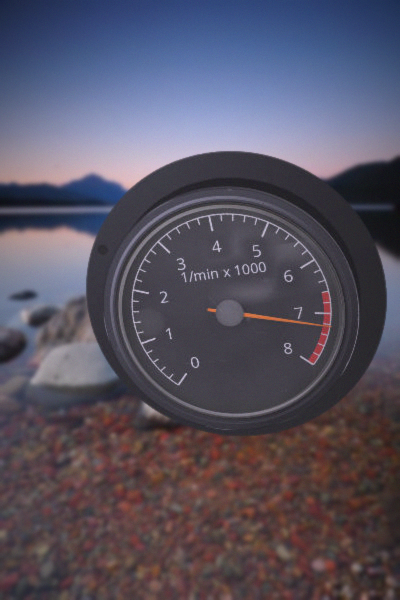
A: 7200 rpm
